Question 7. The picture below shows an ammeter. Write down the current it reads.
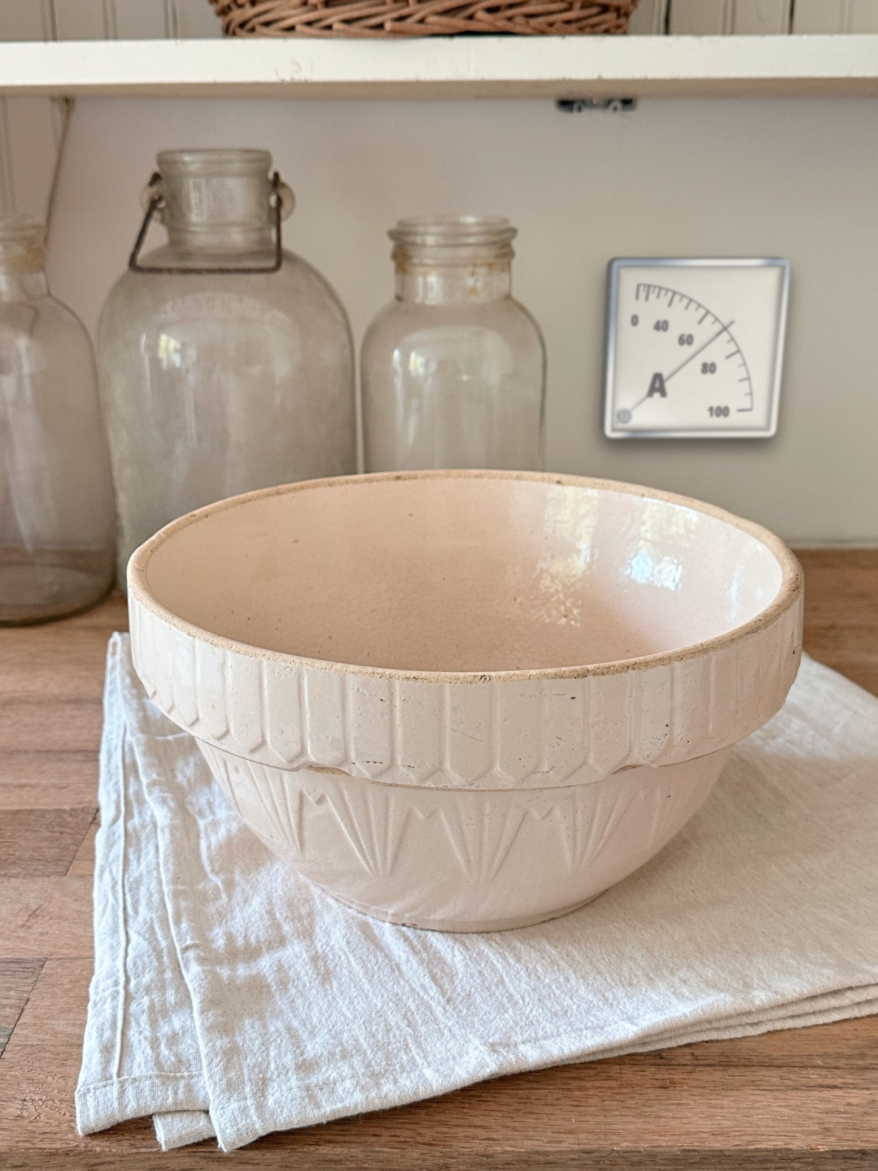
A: 70 A
